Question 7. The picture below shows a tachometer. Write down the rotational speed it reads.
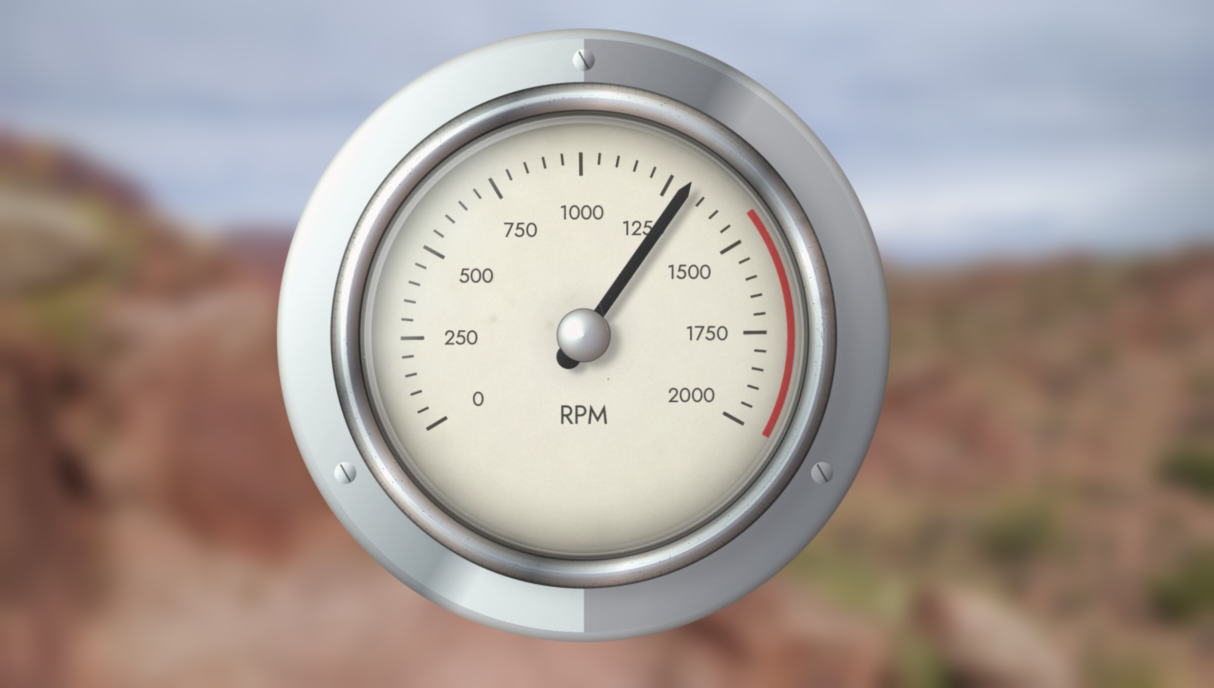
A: 1300 rpm
